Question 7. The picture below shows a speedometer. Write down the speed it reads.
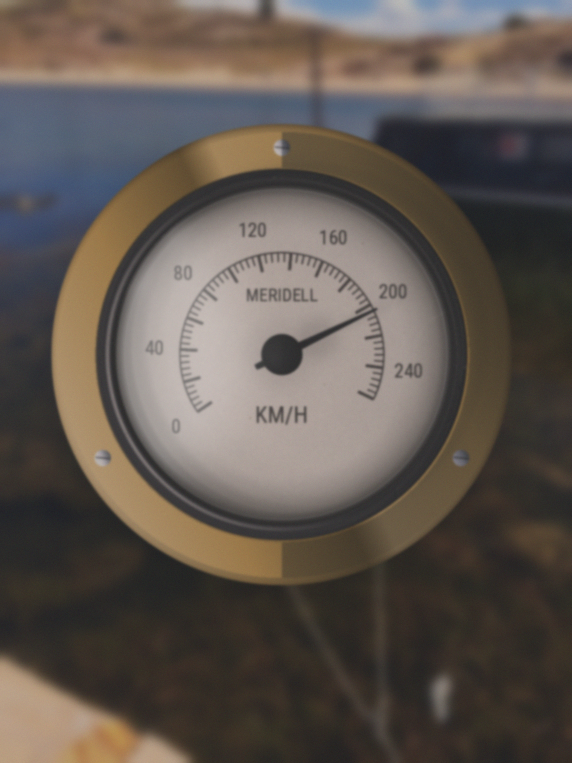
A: 204 km/h
